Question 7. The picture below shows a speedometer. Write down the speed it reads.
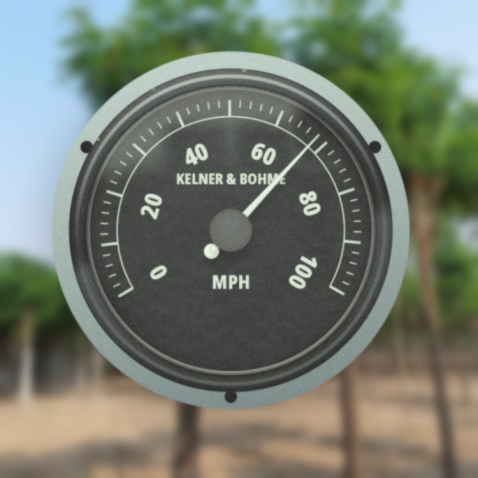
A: 68 mph
